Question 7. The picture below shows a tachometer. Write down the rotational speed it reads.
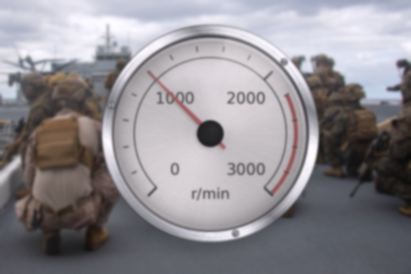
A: 1000 rpm
